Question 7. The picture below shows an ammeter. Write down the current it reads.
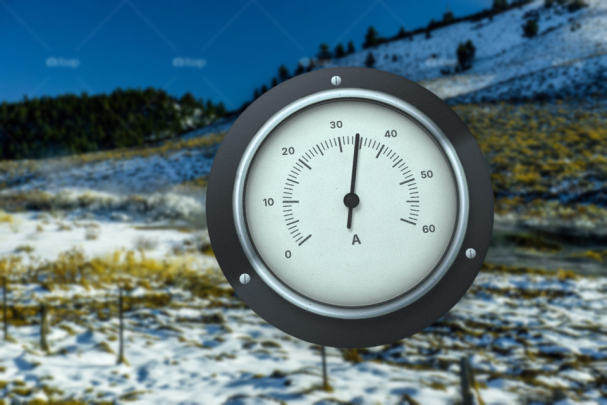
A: 34 A
